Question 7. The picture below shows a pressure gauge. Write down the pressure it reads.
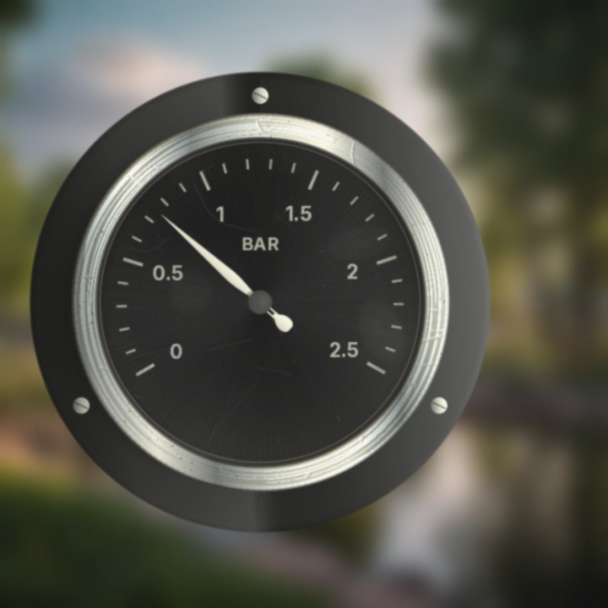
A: 0.75 bar
